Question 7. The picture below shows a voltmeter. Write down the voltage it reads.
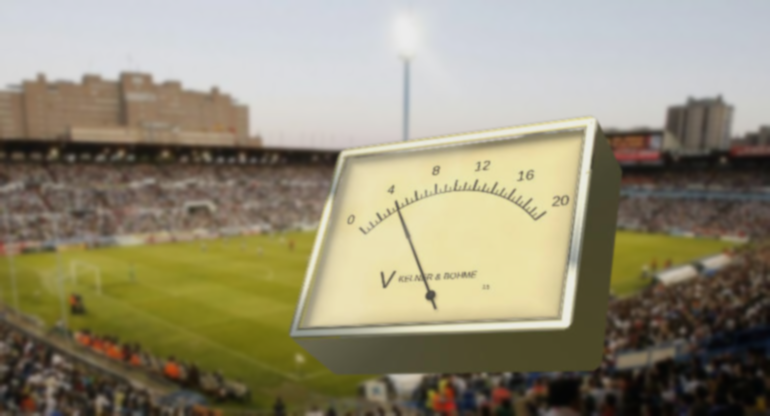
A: 4 V
